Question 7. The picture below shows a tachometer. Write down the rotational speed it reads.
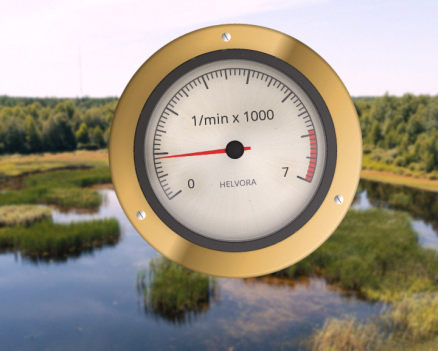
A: 900 rpm
